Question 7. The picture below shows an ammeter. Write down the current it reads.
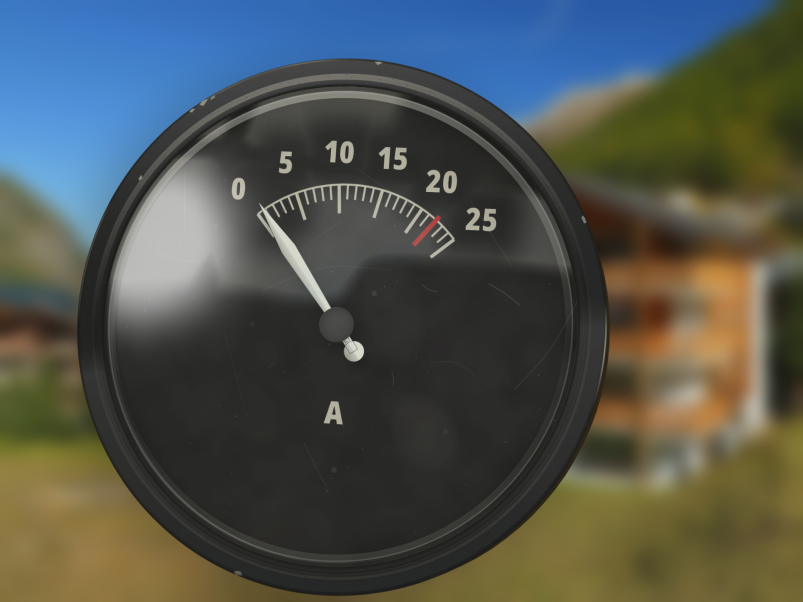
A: 1 A
